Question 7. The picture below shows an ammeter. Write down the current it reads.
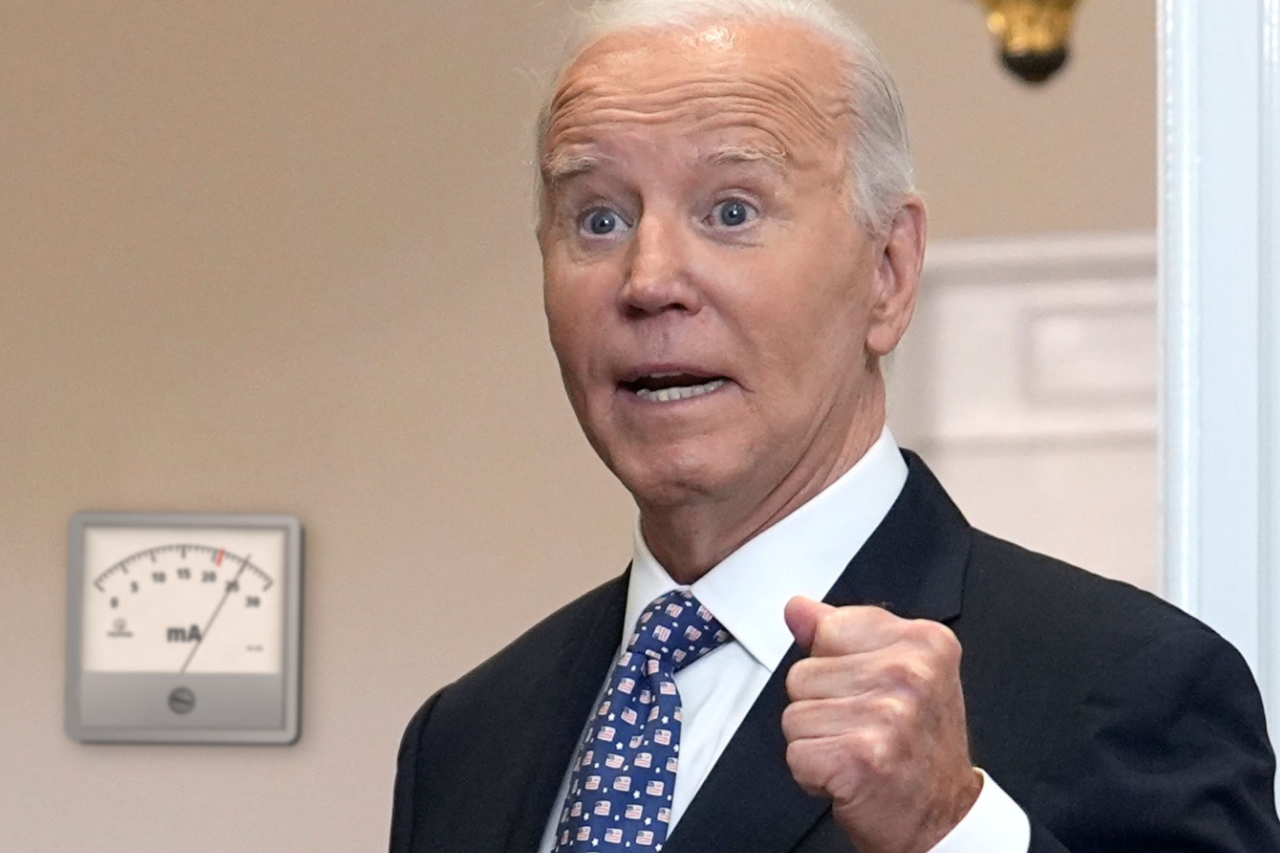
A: 25 mA
